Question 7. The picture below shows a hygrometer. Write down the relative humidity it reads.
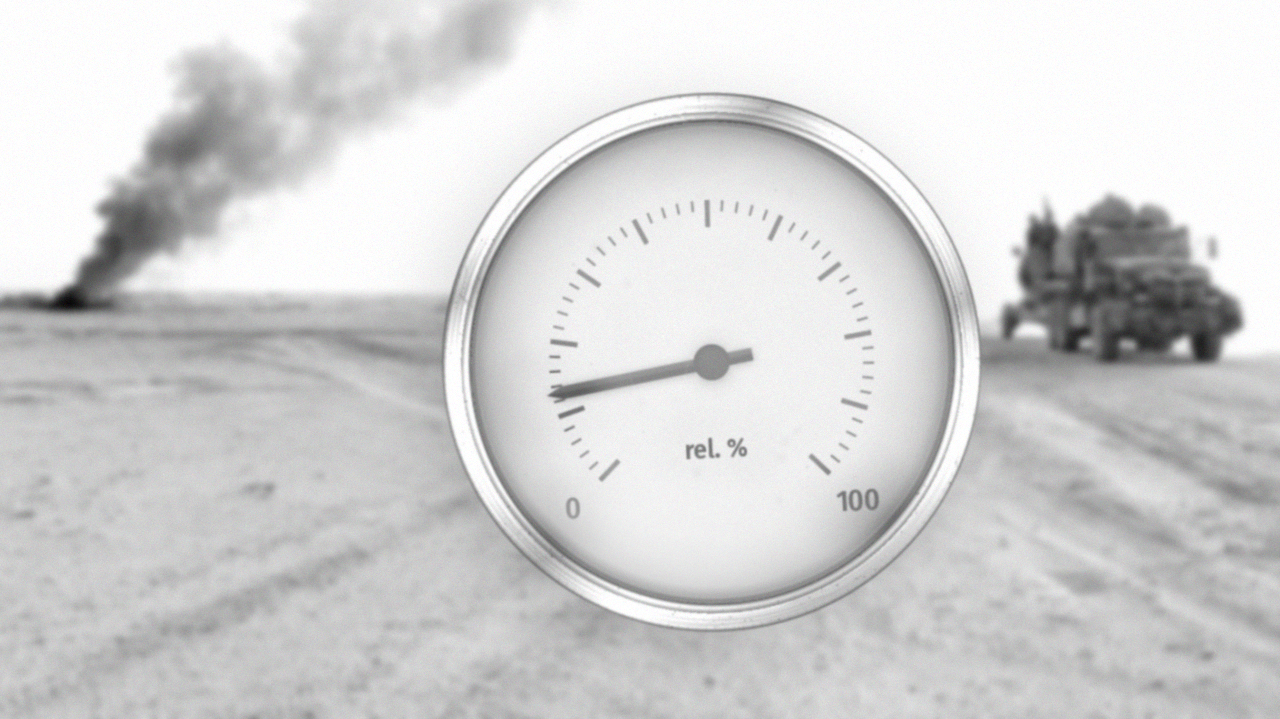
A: 13 %
